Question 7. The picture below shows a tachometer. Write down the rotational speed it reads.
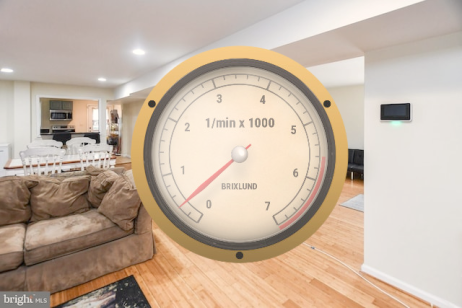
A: 400 rpm
